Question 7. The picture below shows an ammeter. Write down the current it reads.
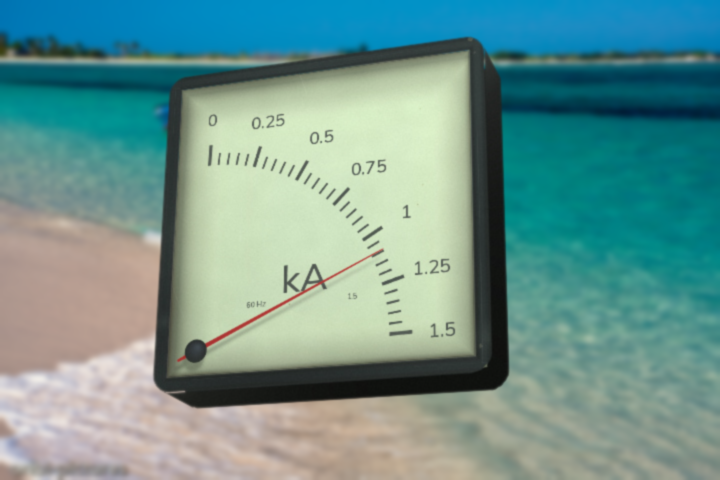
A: 1.1 kA
